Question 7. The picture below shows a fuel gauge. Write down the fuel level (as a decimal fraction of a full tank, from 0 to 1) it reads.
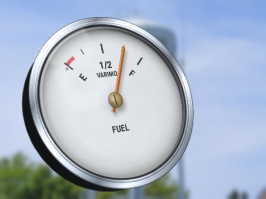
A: 0.75
